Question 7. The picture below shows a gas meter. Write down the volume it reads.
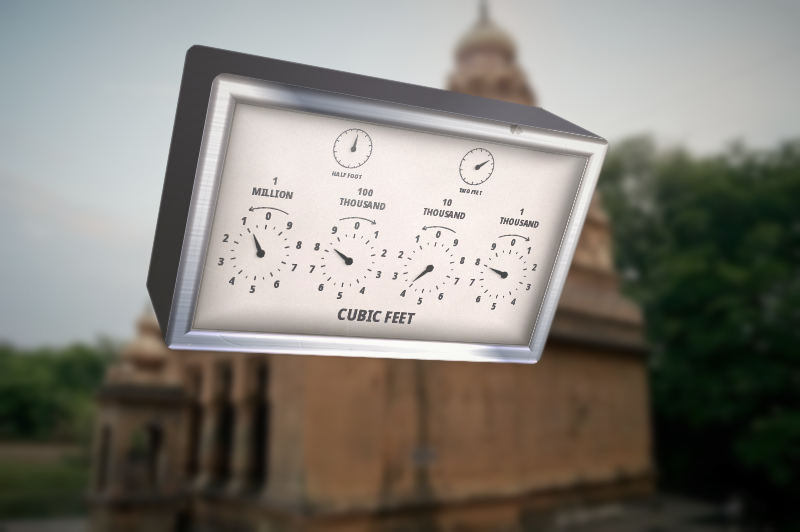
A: 83800 ft³
